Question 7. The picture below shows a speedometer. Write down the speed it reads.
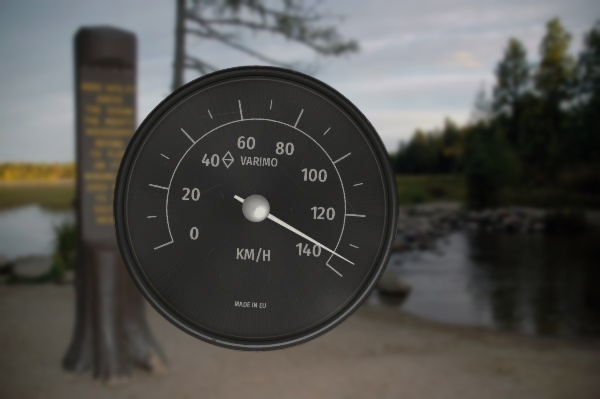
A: 135 km/h
